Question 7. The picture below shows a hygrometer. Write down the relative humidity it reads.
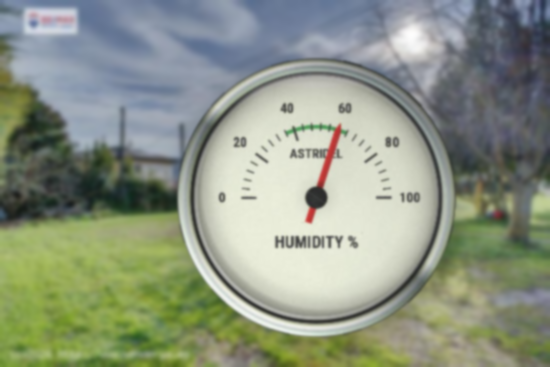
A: 60 %
